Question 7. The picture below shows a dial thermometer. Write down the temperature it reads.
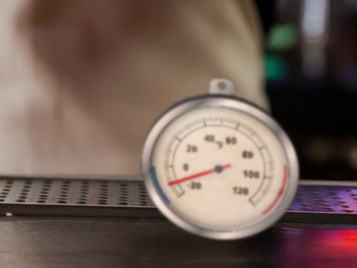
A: -10 °F
